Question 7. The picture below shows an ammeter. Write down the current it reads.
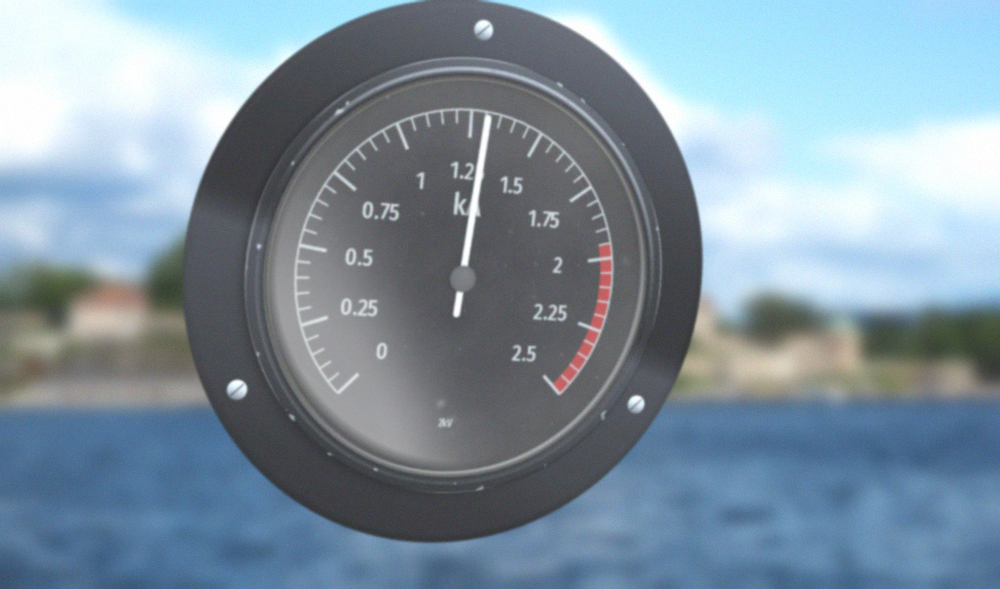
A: 1.3 kA
